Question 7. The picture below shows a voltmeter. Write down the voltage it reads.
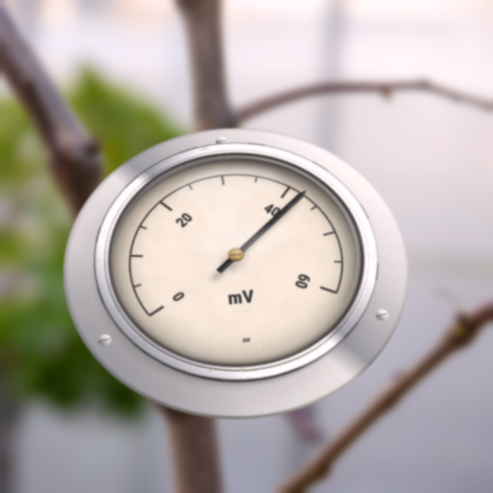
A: 42.5 mV
